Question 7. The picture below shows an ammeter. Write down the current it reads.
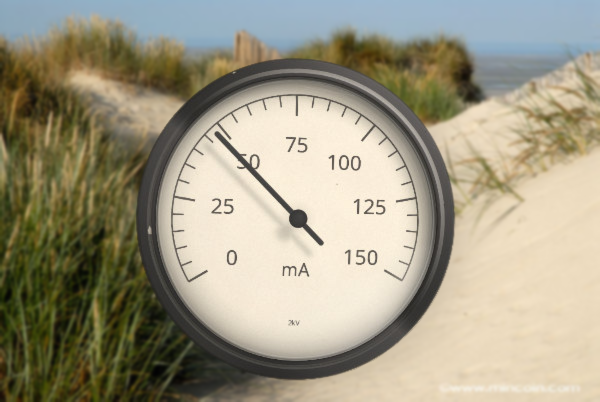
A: 47.5 mA
